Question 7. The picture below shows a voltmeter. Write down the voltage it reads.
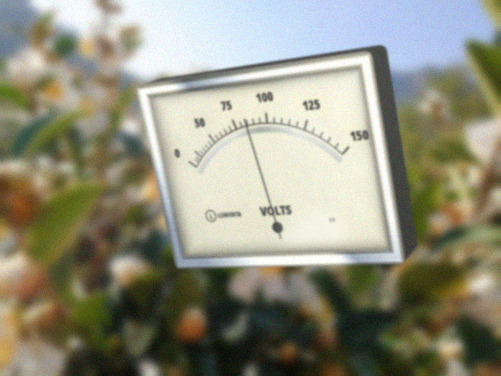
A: 85 V
